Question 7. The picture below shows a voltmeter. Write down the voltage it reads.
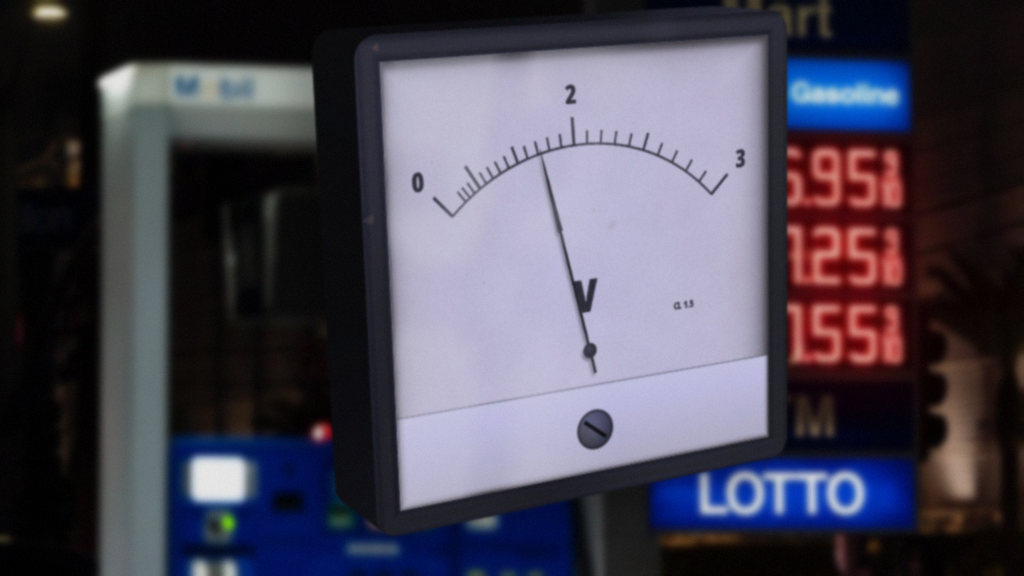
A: 1.7 V
